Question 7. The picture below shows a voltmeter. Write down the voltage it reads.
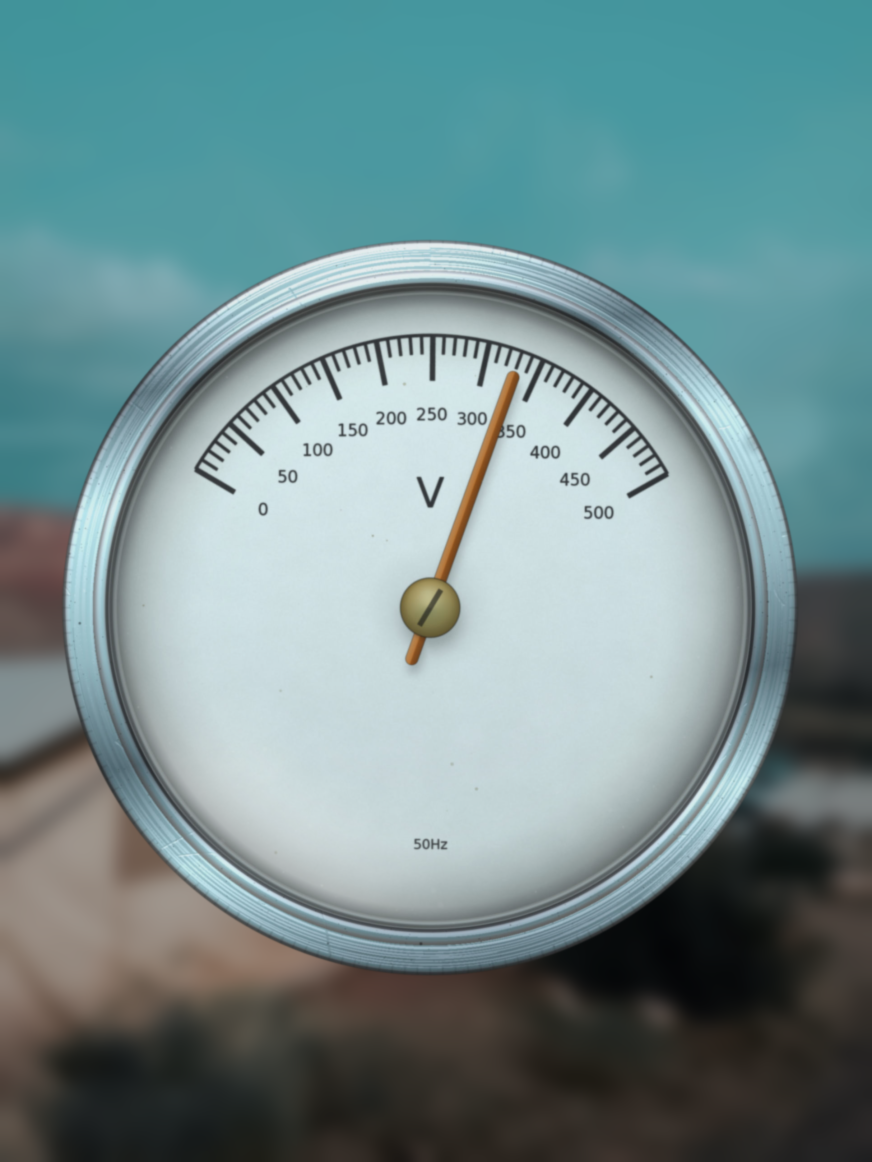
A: 330 V
